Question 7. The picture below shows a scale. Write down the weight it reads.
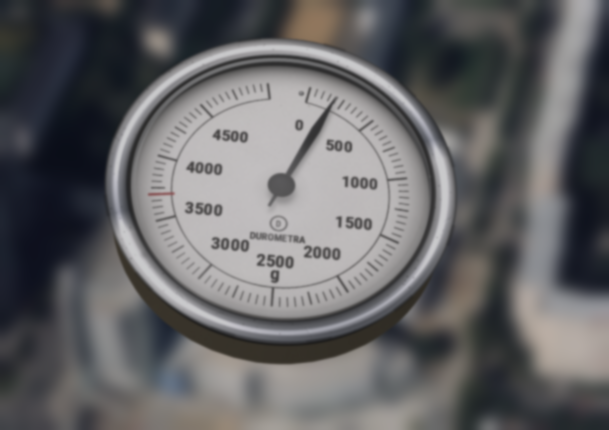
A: 200 g
